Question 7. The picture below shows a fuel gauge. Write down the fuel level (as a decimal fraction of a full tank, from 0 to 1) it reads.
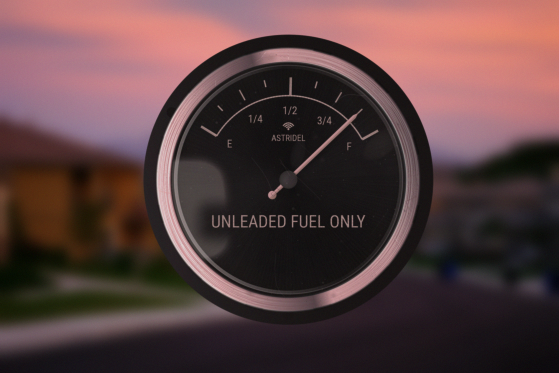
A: 0.875
